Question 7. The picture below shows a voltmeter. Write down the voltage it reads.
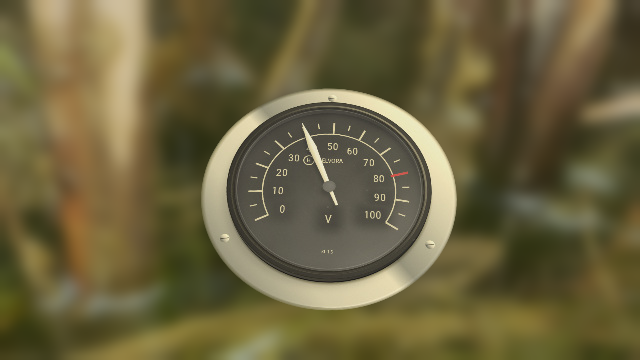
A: 40 V
